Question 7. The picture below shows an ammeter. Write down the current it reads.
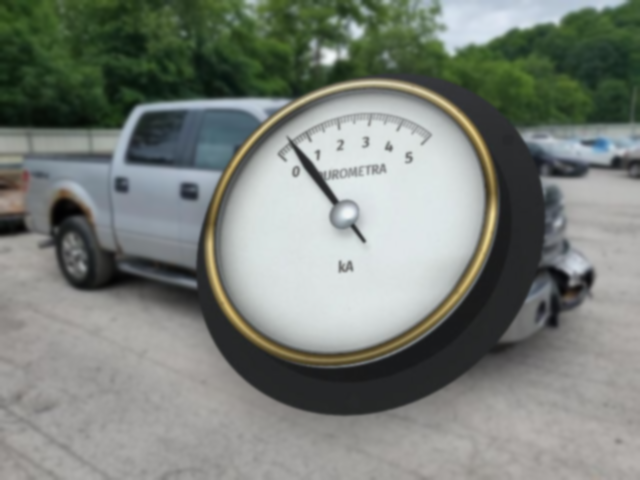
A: 0.5 kA
